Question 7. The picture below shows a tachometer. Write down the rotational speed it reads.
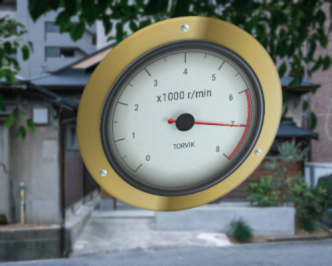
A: 7000 rpm
